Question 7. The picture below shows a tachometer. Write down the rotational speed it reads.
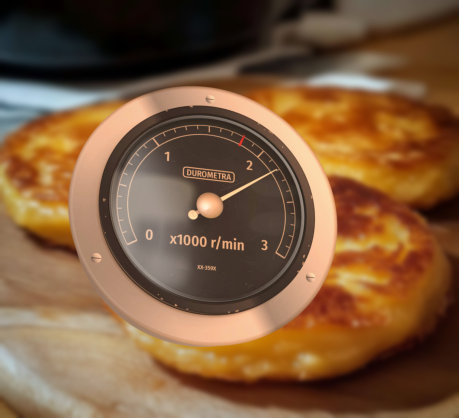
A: 2200 rpm
